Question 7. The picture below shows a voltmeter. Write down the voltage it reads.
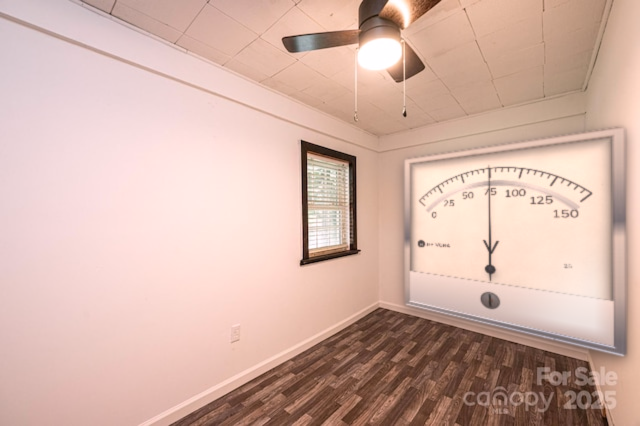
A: 75 V
